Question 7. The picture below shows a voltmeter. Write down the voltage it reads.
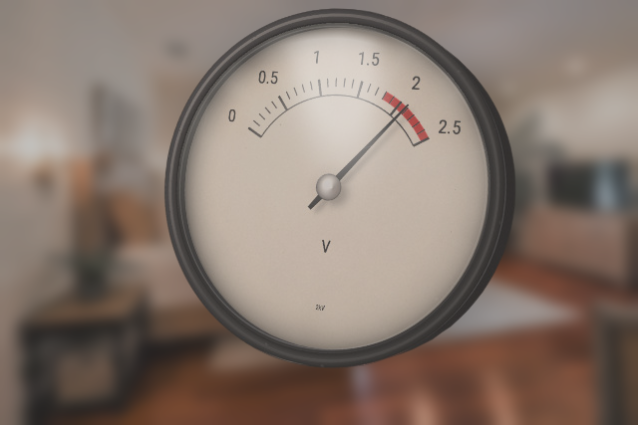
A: 2.1 V
